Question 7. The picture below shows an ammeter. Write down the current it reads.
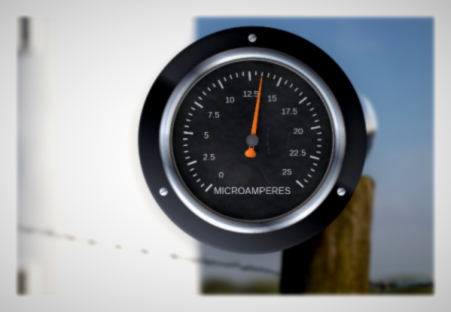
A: 13.5 µA
